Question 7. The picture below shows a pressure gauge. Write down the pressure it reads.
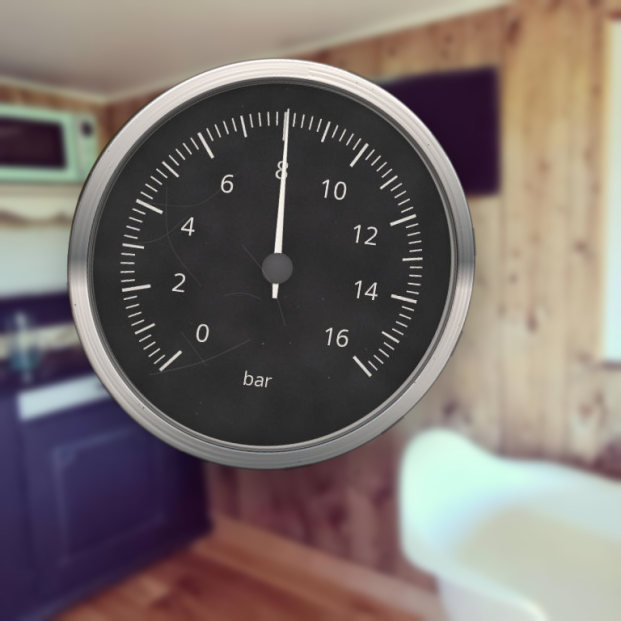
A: 8 bar
